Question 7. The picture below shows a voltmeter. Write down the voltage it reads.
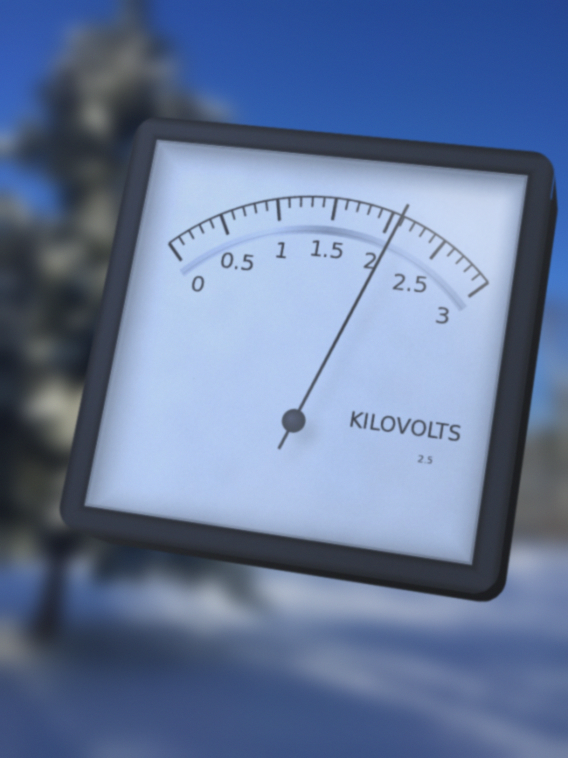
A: 2.1 kV
